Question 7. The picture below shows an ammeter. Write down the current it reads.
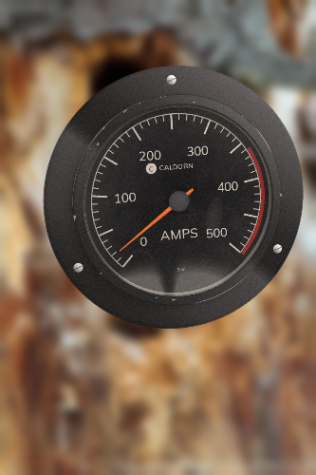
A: 20 A
